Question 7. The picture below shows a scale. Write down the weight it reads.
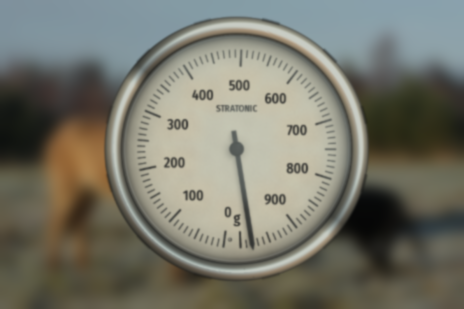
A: 980 g
